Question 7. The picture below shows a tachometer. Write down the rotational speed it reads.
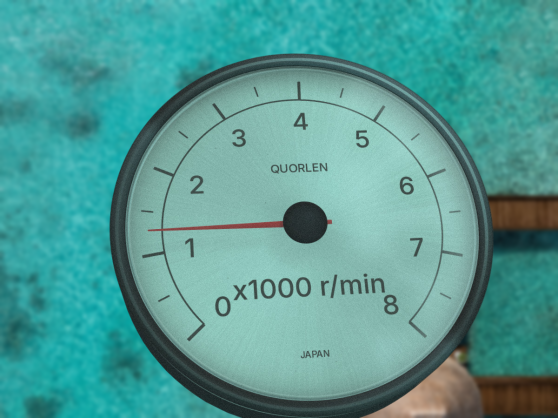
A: 1250 rpm
